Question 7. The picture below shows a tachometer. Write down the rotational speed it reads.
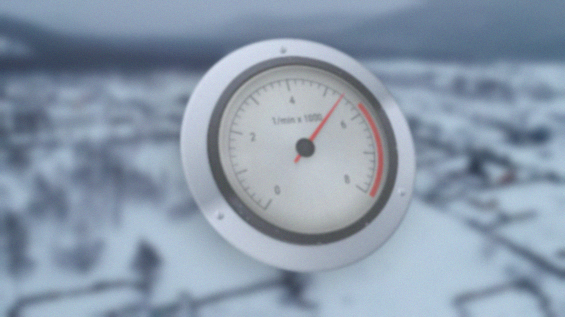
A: 5400 rpm
